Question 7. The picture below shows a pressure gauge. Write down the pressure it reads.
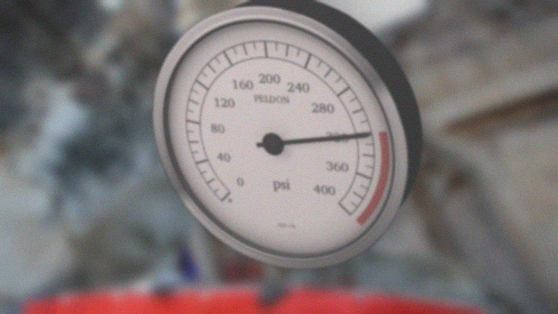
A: 320 psi
